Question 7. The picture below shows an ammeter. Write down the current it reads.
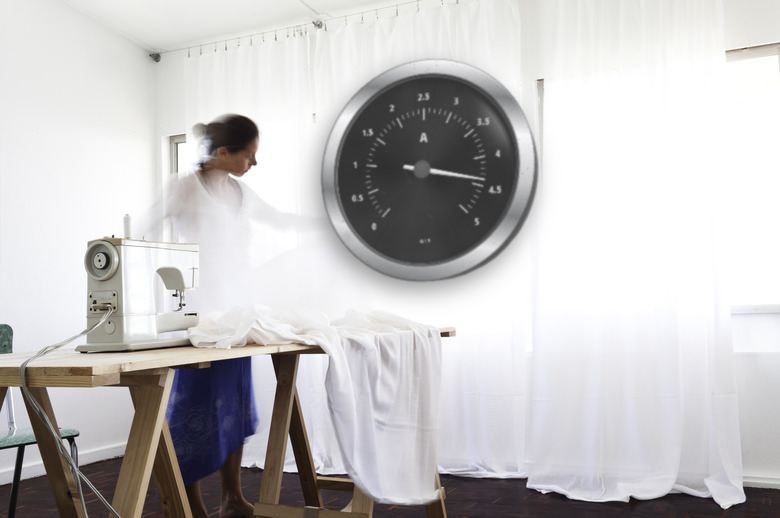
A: 4.4 A
